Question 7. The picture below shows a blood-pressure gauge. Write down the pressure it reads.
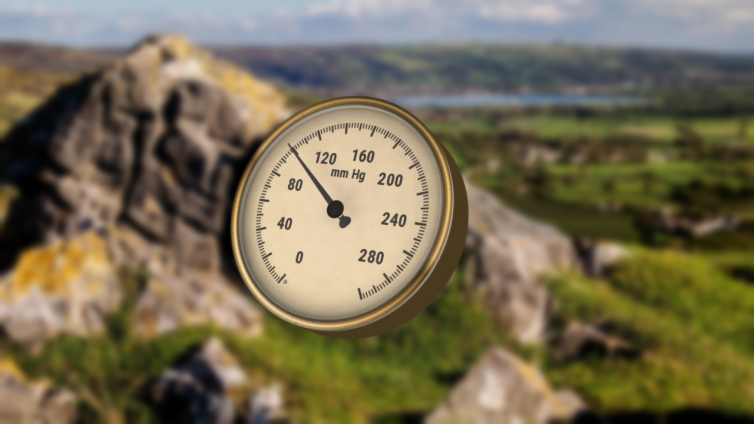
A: 100 mmHg
